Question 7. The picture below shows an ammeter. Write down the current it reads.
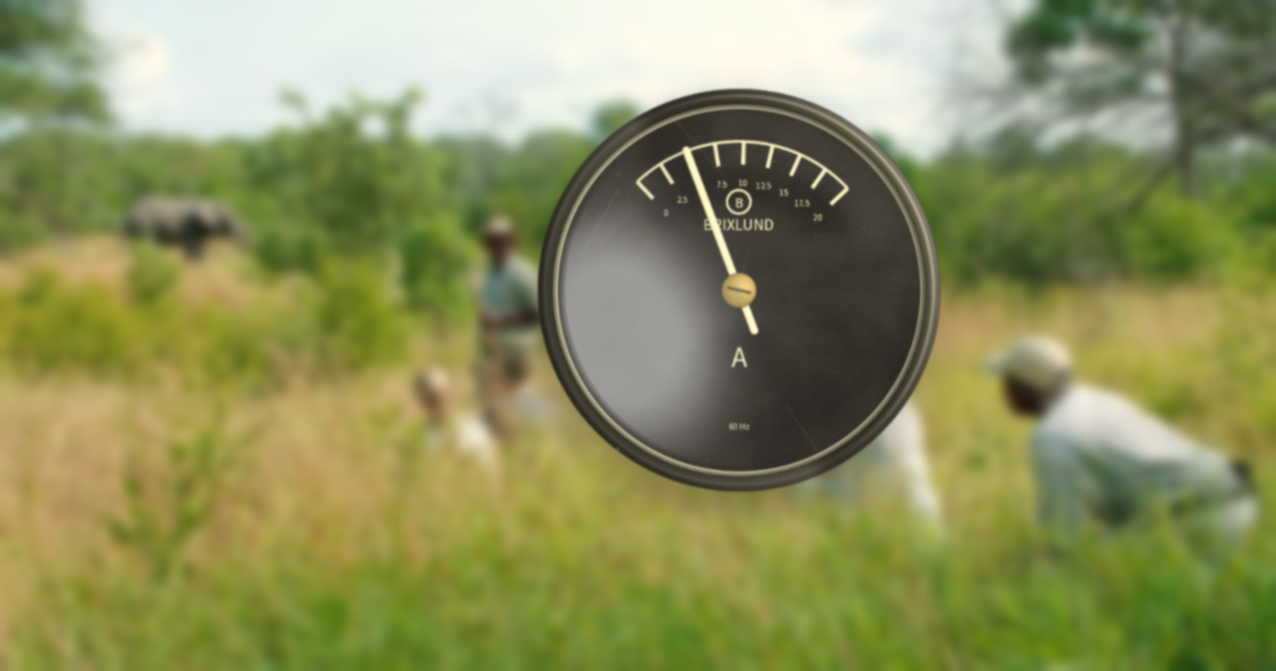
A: 5 A
